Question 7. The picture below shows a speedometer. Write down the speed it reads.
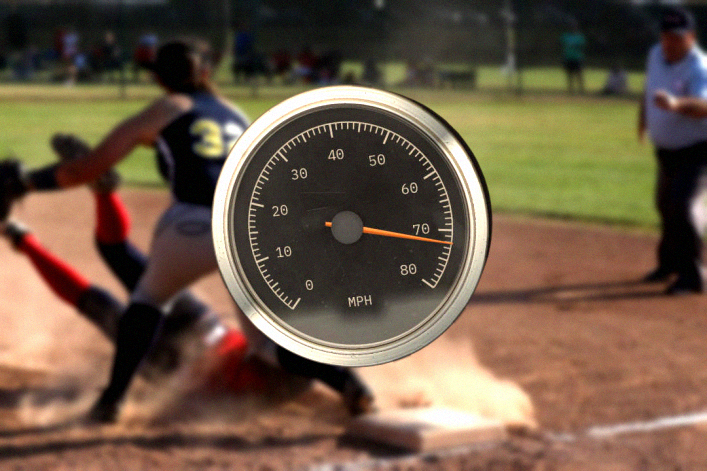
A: 72 mph
